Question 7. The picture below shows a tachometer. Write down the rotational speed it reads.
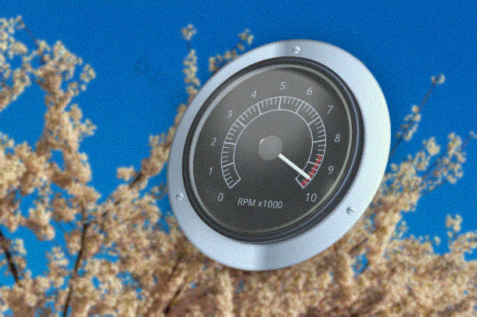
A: 9600 rpm
